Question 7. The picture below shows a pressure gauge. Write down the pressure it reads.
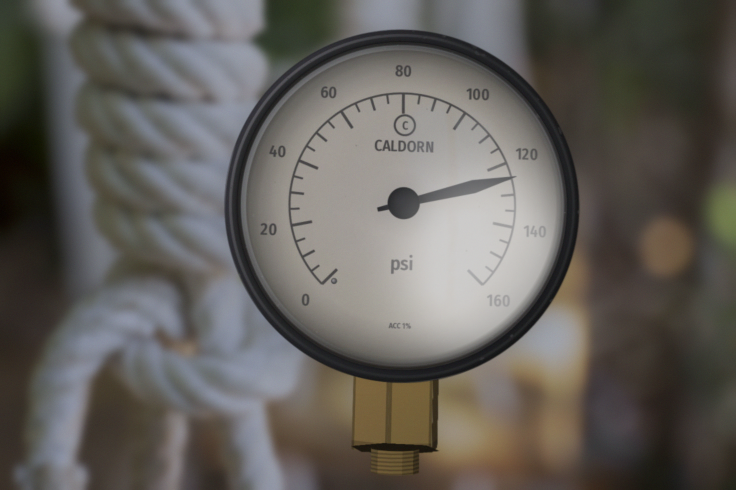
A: 125 psi
